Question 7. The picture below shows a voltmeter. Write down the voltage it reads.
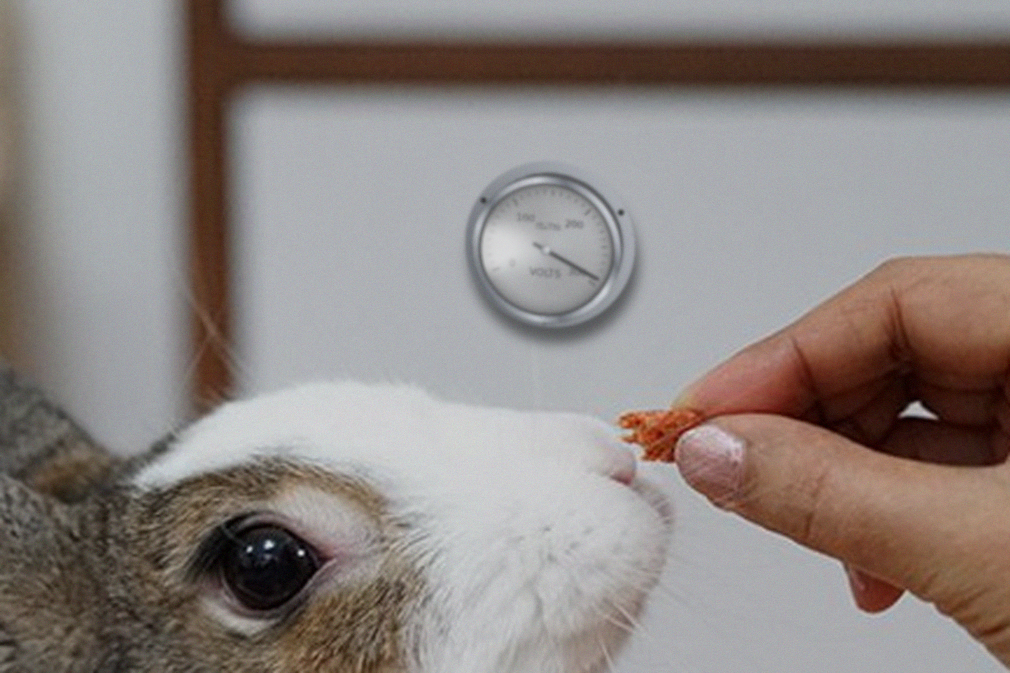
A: 290 V
